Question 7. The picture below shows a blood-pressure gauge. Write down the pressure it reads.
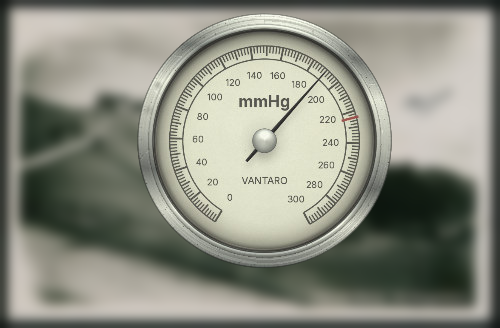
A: 190 mmHg
